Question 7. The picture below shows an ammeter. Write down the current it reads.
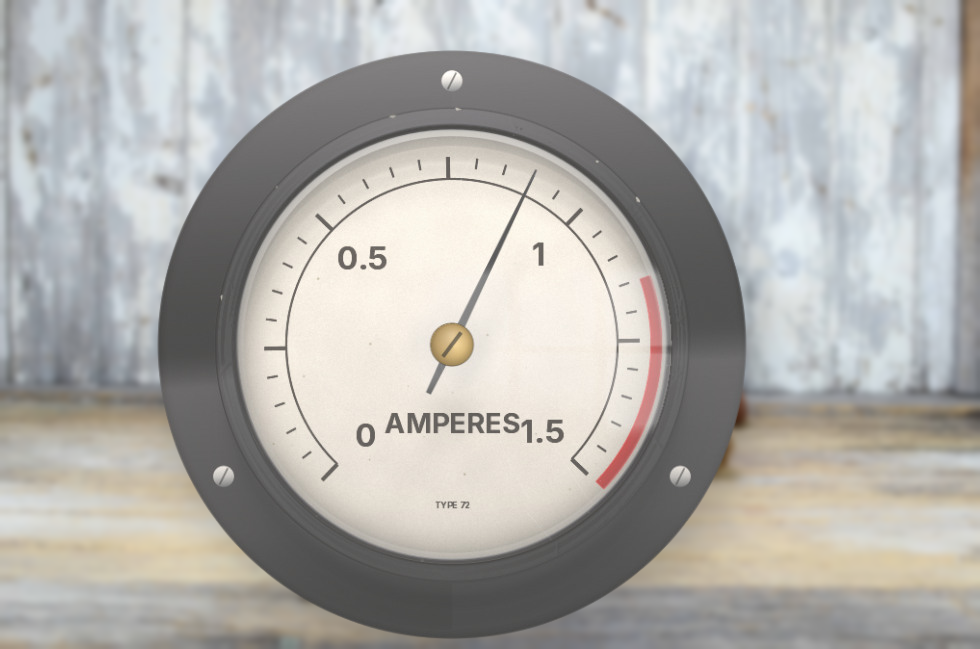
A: 0.9 A
